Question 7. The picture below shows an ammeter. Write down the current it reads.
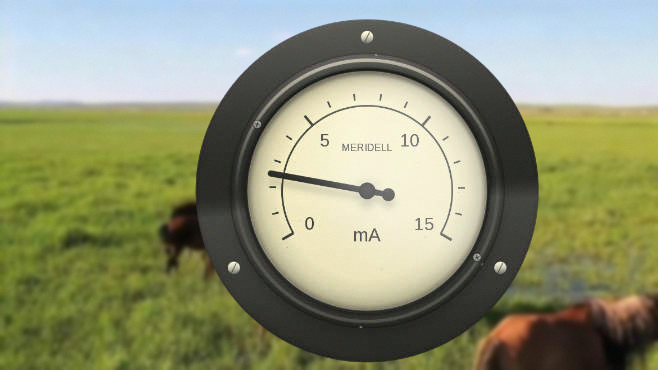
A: 2.5 mA
